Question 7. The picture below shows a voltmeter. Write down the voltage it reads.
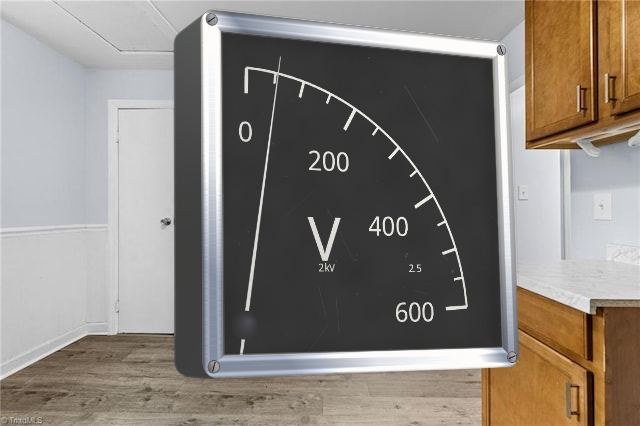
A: 50 V
